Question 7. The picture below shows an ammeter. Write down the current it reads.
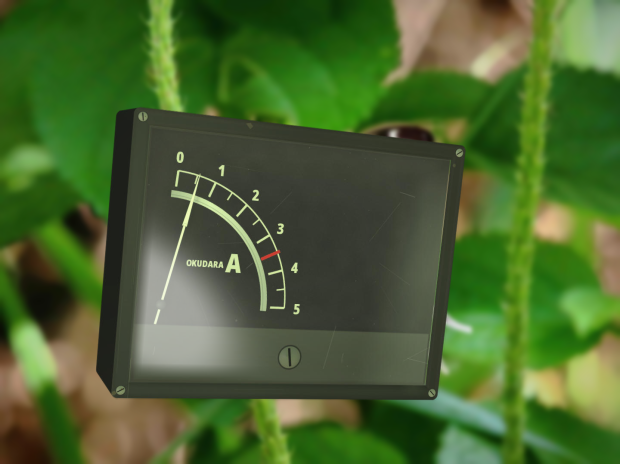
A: 0.5 A
